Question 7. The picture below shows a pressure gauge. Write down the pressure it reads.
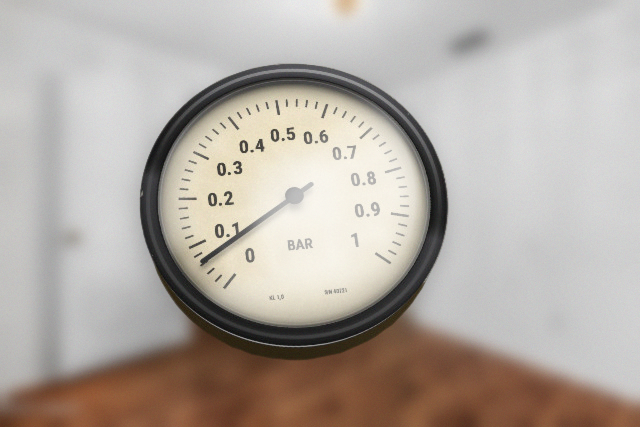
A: 0.06 bar
